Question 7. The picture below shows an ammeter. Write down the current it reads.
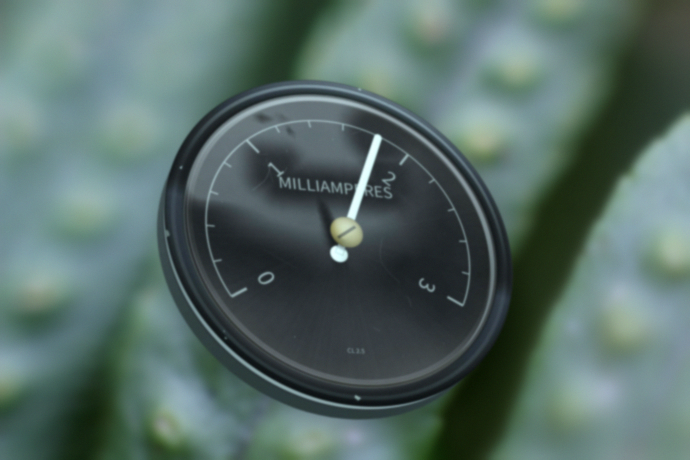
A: 1.8 mA
